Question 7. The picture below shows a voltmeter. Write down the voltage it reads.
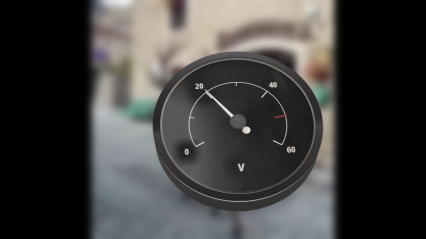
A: 20 V
